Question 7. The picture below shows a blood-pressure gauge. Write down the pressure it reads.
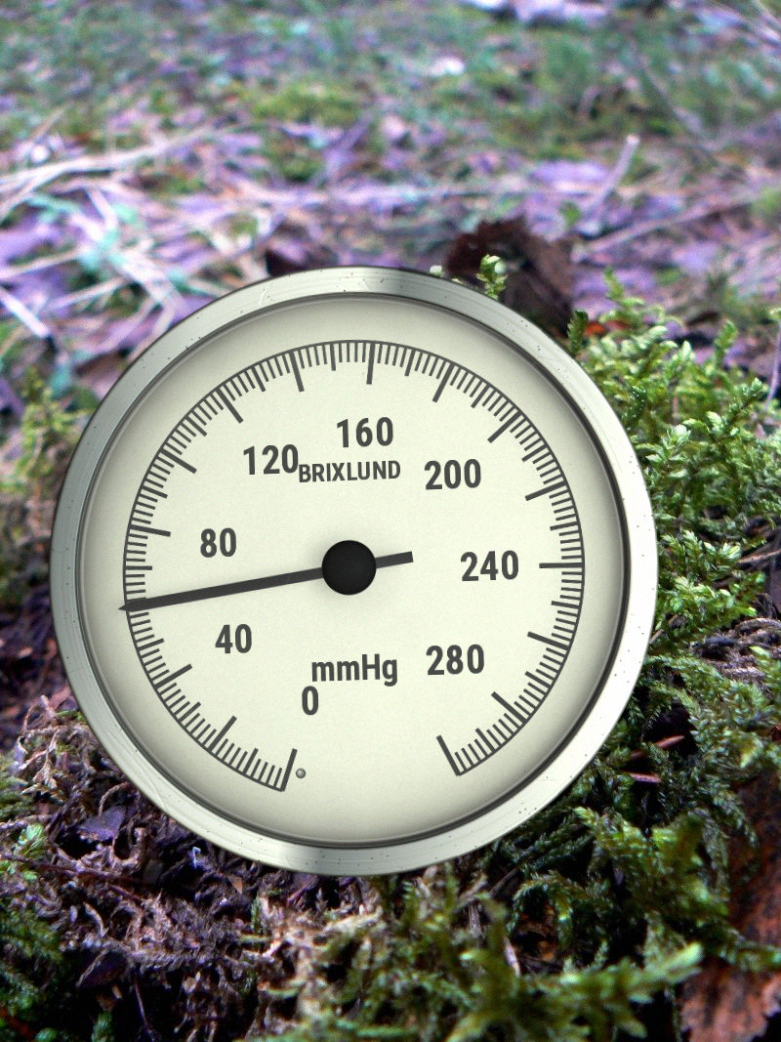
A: 60 mmHg
